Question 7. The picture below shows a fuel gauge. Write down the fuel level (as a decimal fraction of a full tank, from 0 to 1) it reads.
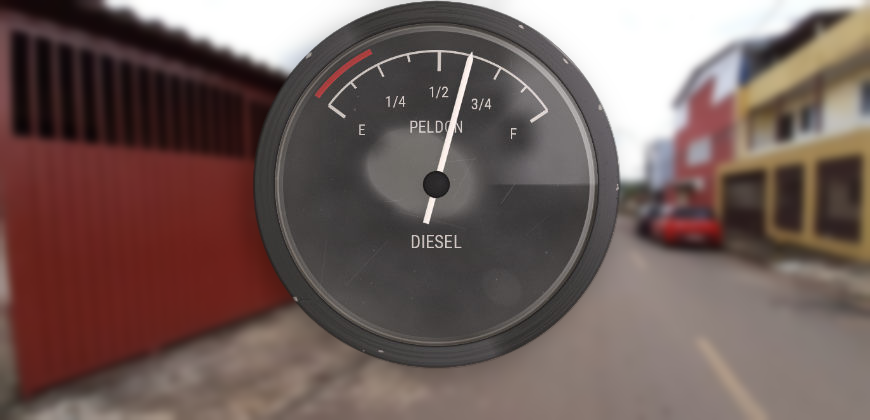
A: 0.625
